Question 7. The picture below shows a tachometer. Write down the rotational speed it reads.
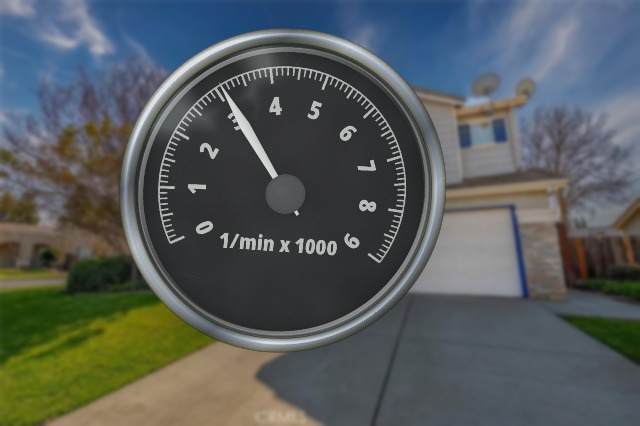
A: 3100 rpm
